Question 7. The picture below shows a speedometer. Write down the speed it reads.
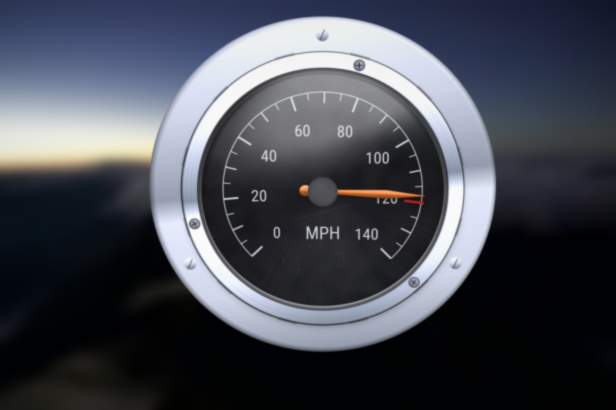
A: 117.5 mph
